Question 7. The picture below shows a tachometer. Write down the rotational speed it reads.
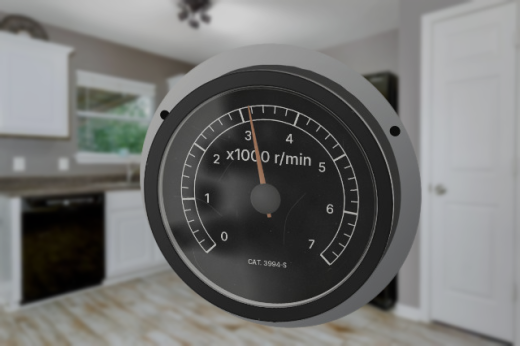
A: 3200 rpm
